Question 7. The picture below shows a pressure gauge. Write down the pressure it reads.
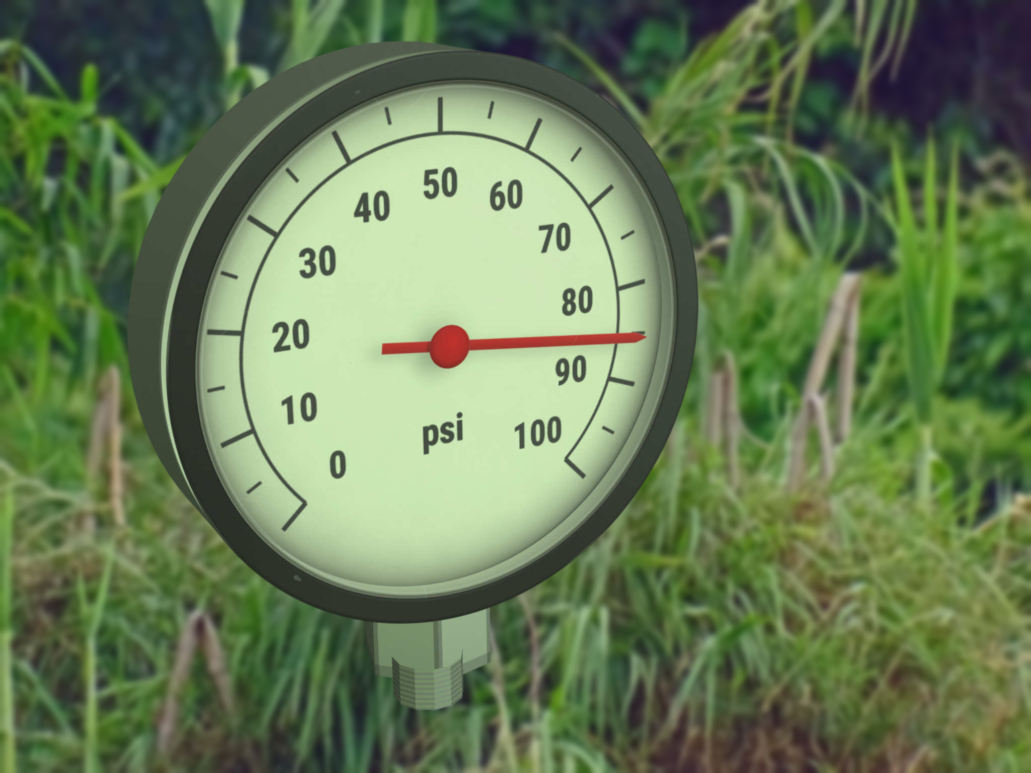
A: 85 psi
